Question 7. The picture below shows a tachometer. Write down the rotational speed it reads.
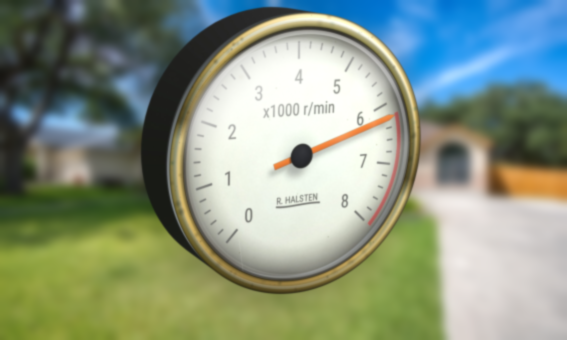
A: 6200 rpm
